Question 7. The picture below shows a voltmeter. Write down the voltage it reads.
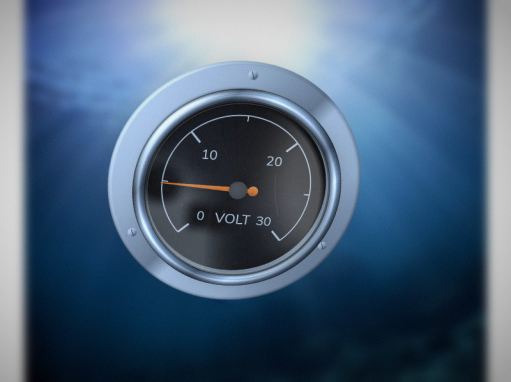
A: 5 V
